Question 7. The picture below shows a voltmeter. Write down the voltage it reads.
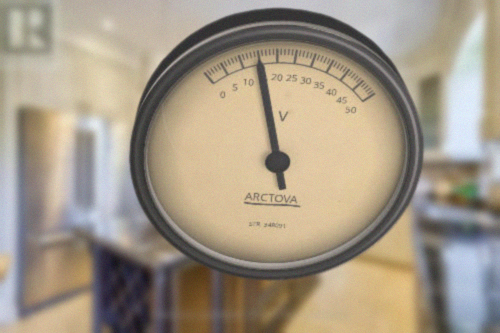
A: 15 V
